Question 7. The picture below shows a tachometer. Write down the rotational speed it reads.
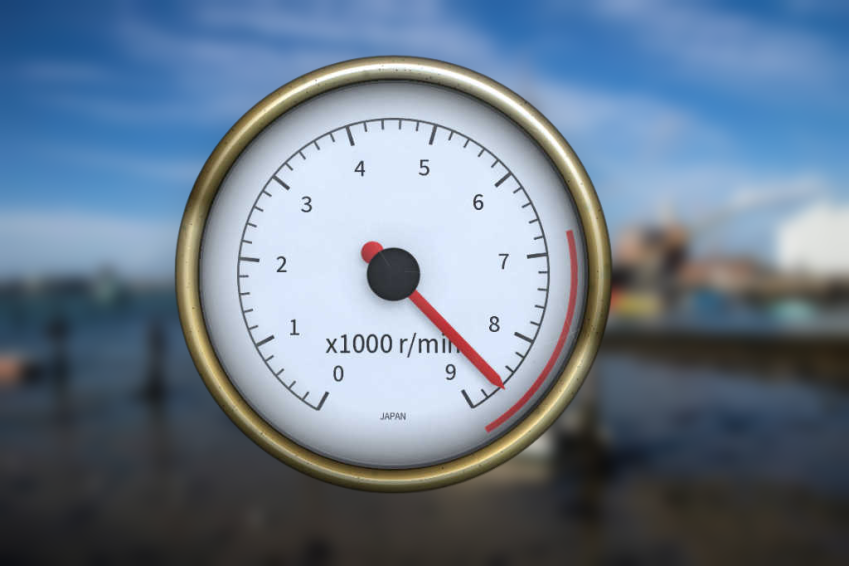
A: 8600 rpm
